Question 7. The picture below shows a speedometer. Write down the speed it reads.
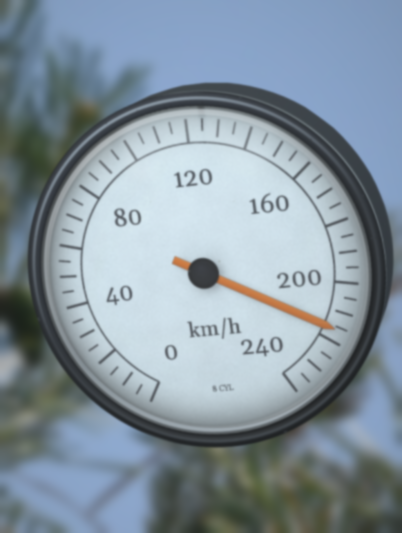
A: 215 km/h
